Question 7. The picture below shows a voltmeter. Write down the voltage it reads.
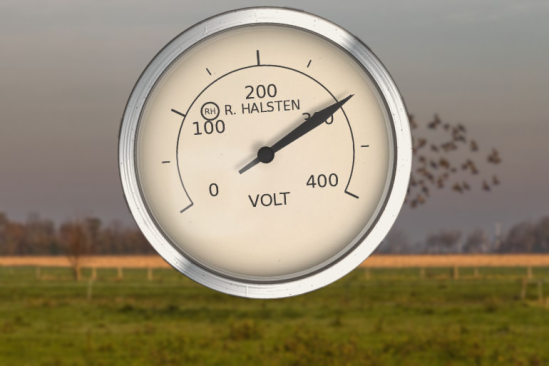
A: 300 V
